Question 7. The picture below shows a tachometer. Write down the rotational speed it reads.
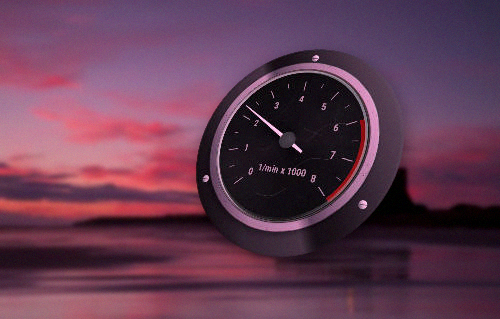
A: 2250 rpm
